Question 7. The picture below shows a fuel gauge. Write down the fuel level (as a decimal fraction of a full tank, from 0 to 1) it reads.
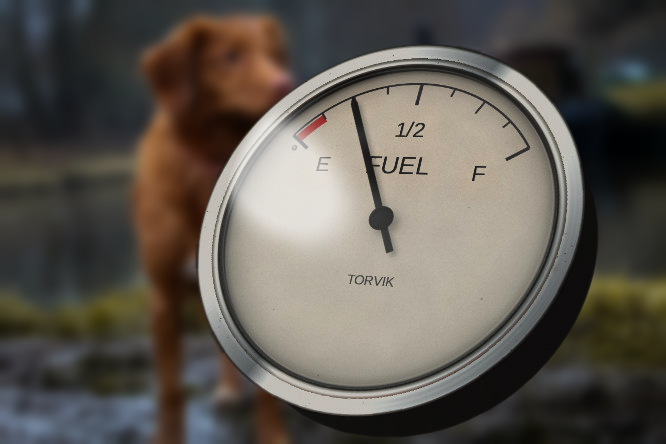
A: 0.25
